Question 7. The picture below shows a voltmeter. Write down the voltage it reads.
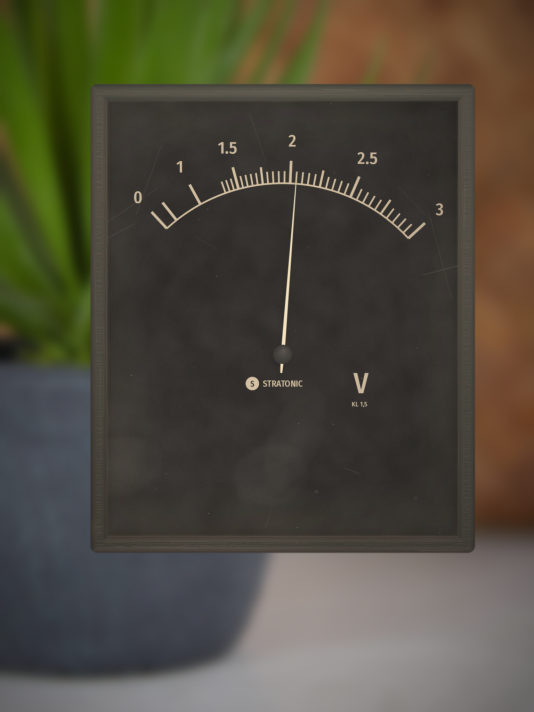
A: 2.05 V
